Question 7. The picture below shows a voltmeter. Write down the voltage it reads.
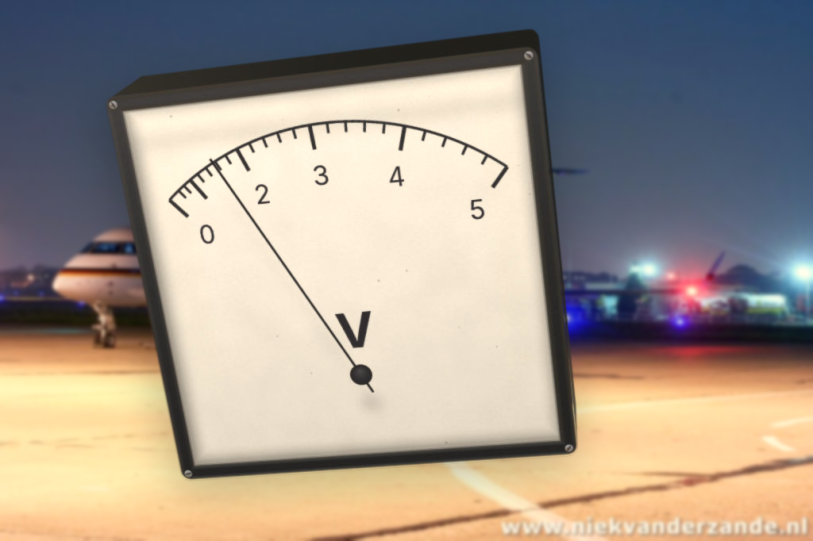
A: 1.6 V
